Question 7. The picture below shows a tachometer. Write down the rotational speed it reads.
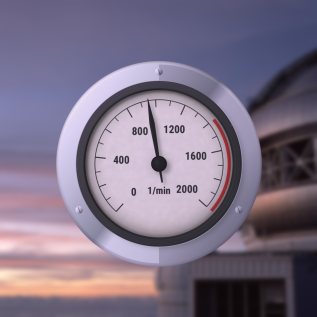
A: 950 rpm
